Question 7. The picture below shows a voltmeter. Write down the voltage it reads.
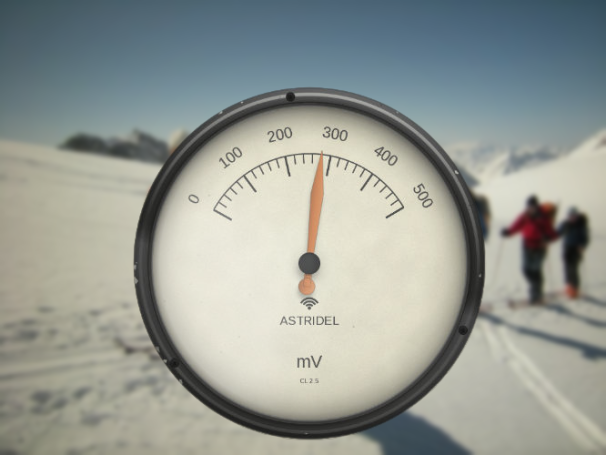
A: 280 mV
